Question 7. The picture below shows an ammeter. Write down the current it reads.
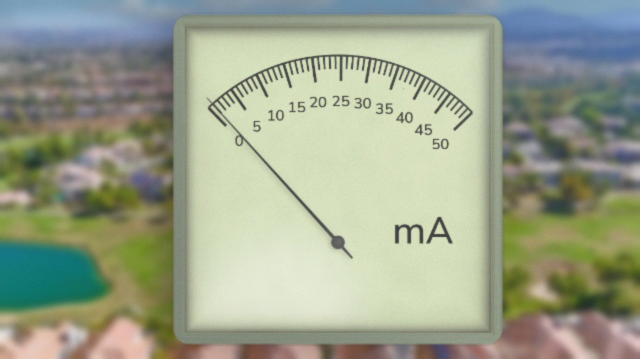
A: 1 mA
